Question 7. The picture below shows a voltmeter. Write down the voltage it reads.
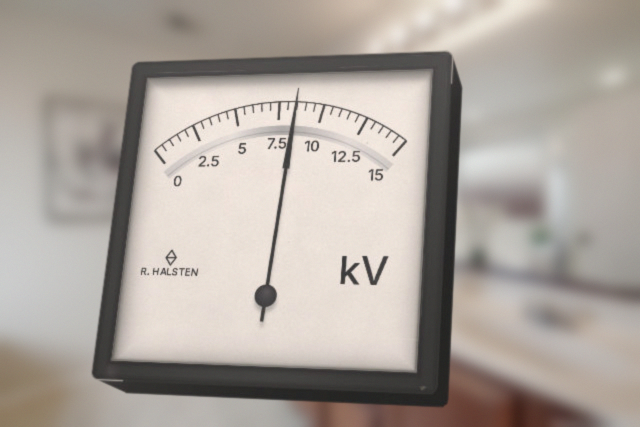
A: 8.5 kV
